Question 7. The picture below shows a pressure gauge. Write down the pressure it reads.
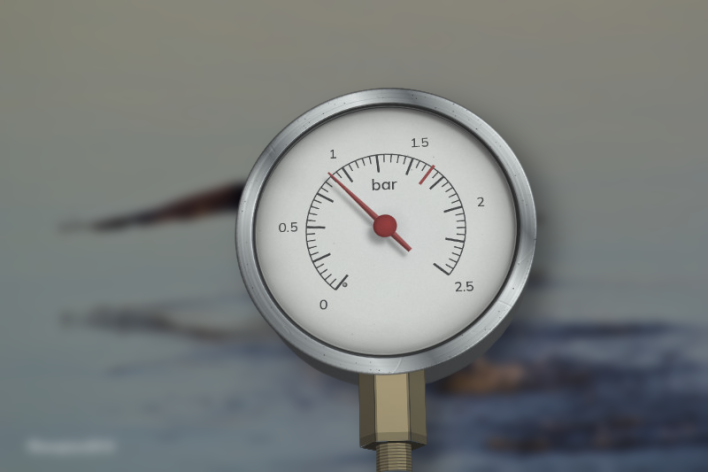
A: 0.9 bar
